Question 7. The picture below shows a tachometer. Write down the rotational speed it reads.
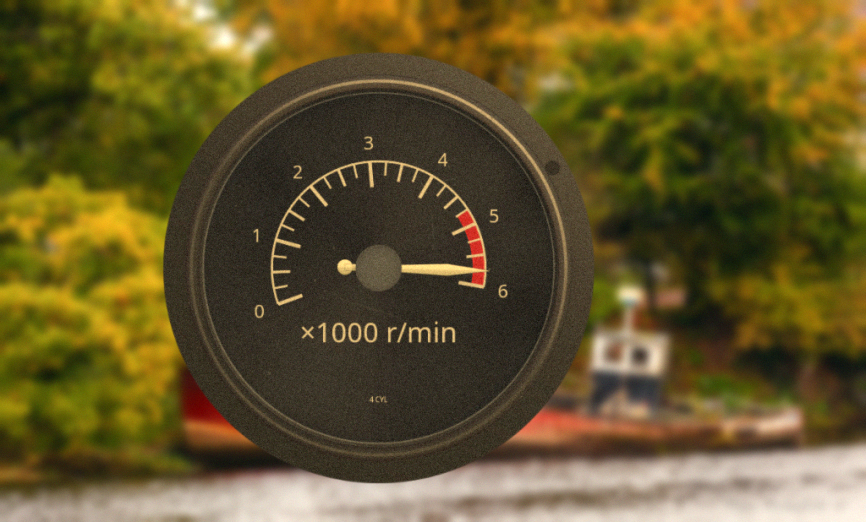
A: 5750 rpm
